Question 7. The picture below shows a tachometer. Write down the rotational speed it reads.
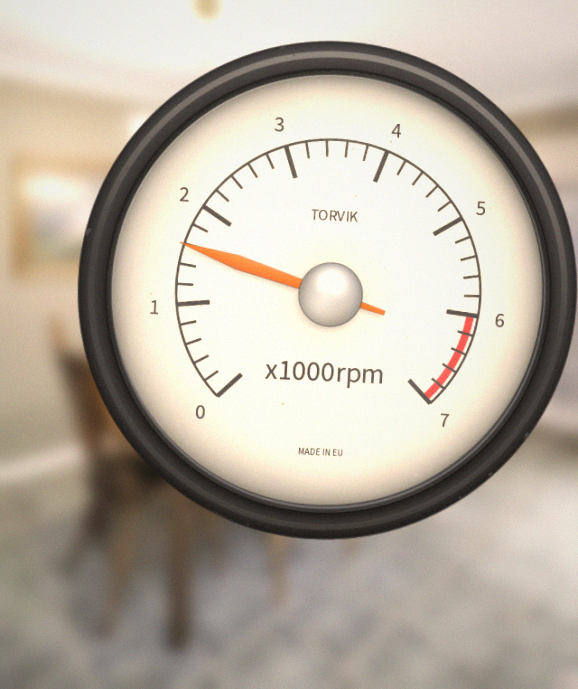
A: 1600 rpm
